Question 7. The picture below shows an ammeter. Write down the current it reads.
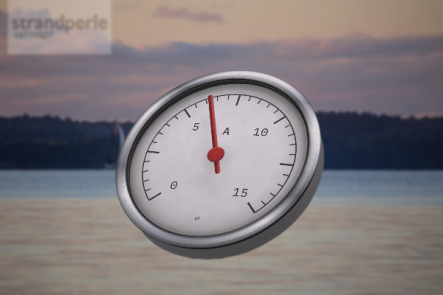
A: 6.25 A
